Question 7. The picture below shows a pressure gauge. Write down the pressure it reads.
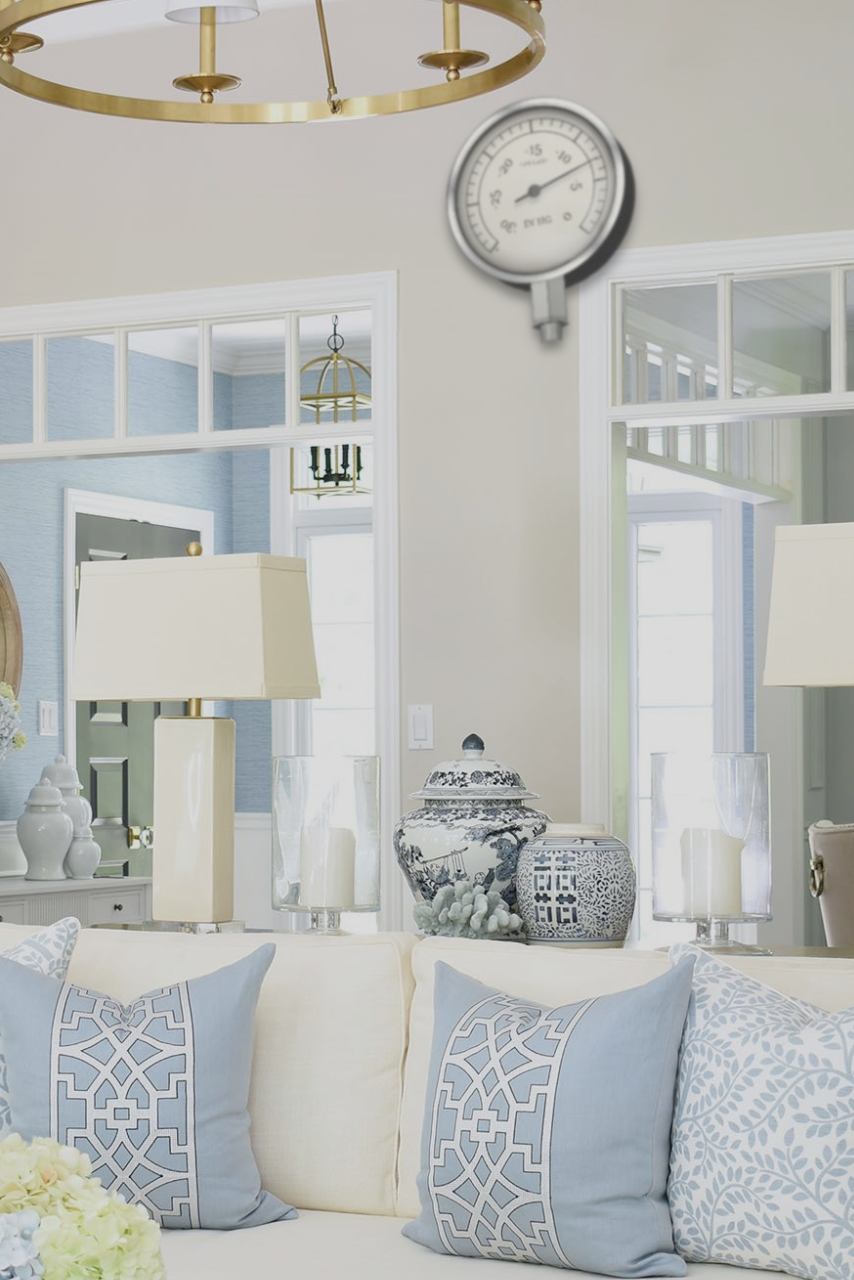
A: -7 inHg
